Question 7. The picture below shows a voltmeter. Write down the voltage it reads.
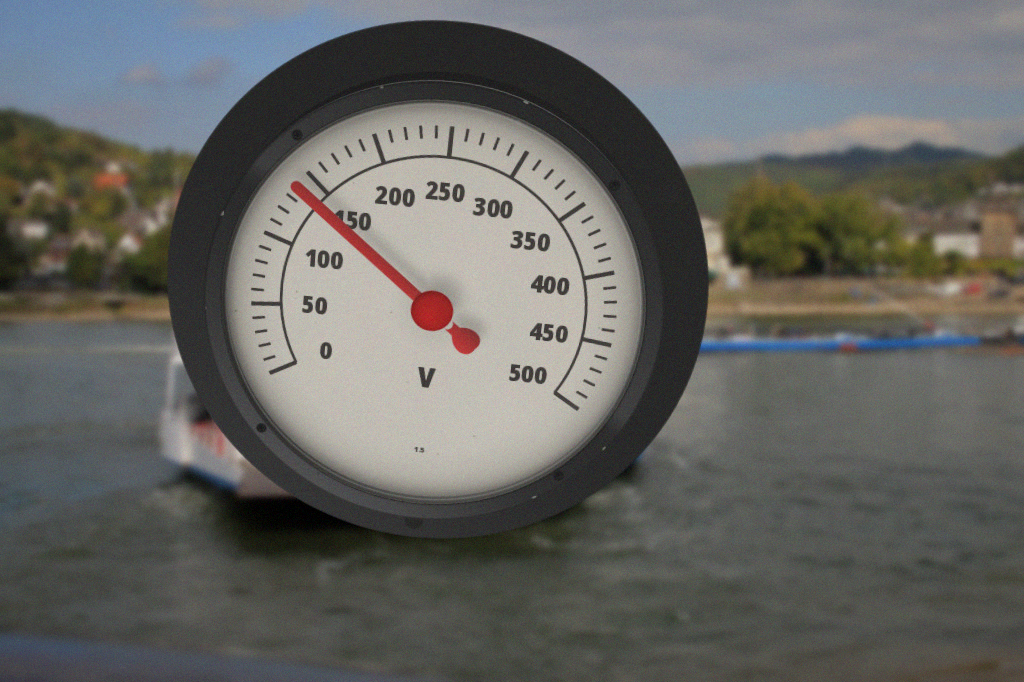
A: 140 V
